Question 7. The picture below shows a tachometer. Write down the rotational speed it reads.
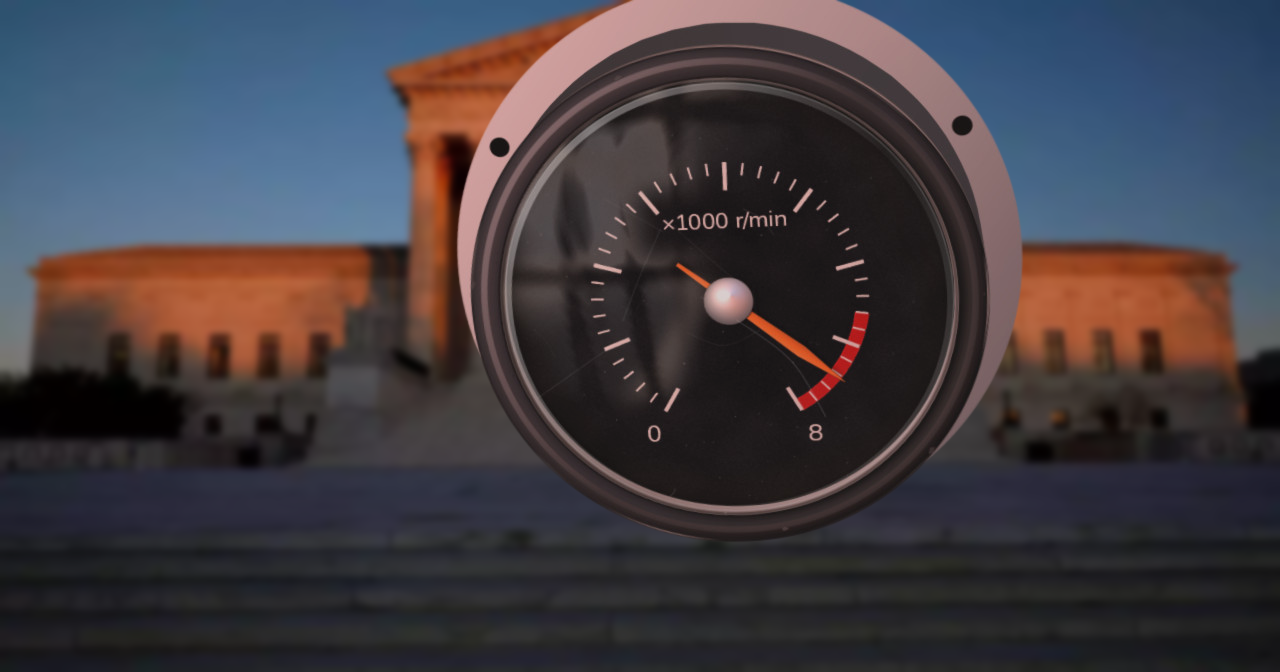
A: 7400 rpm
